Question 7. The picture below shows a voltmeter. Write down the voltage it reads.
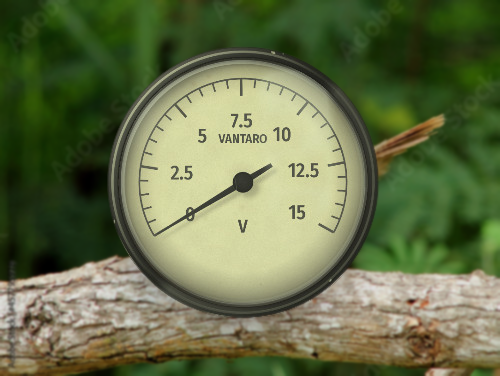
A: 0 V
